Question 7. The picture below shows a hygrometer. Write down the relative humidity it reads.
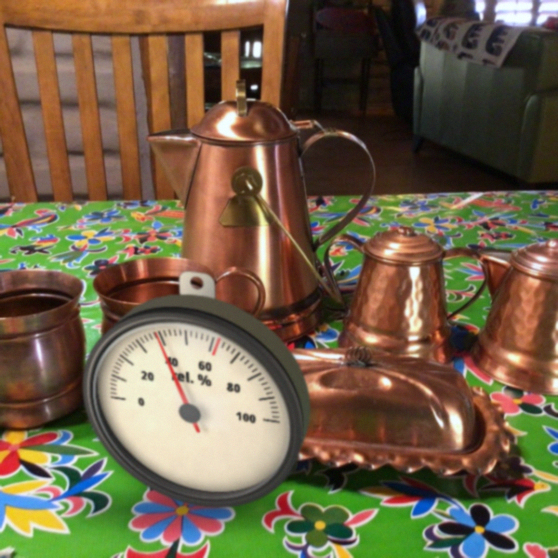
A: 40 %
